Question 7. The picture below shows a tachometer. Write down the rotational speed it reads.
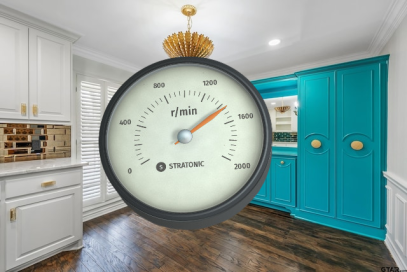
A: 1450 rpm
